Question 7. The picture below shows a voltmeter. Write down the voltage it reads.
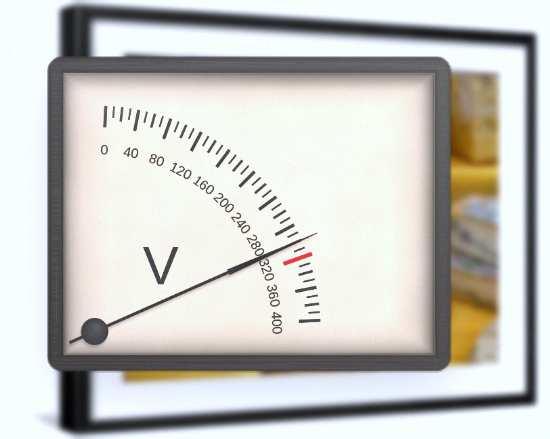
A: 300 V
